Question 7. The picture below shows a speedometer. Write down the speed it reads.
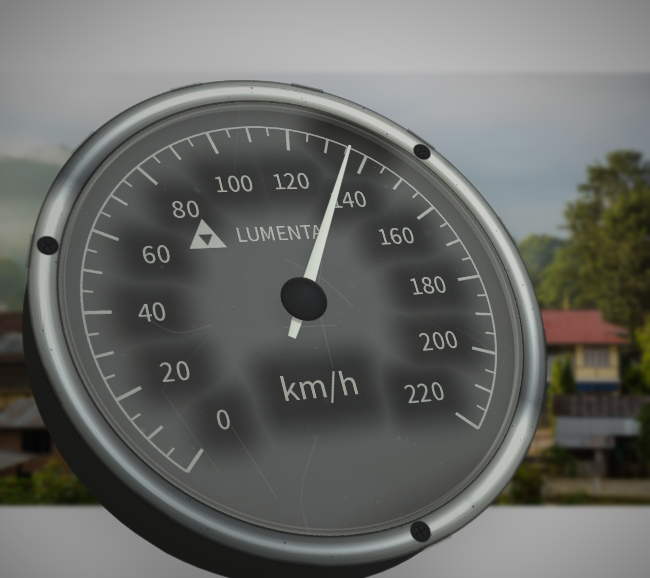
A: 135 km/h
